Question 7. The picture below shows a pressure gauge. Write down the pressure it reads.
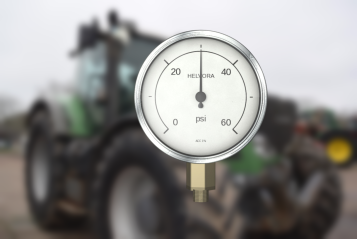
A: 30 psi
